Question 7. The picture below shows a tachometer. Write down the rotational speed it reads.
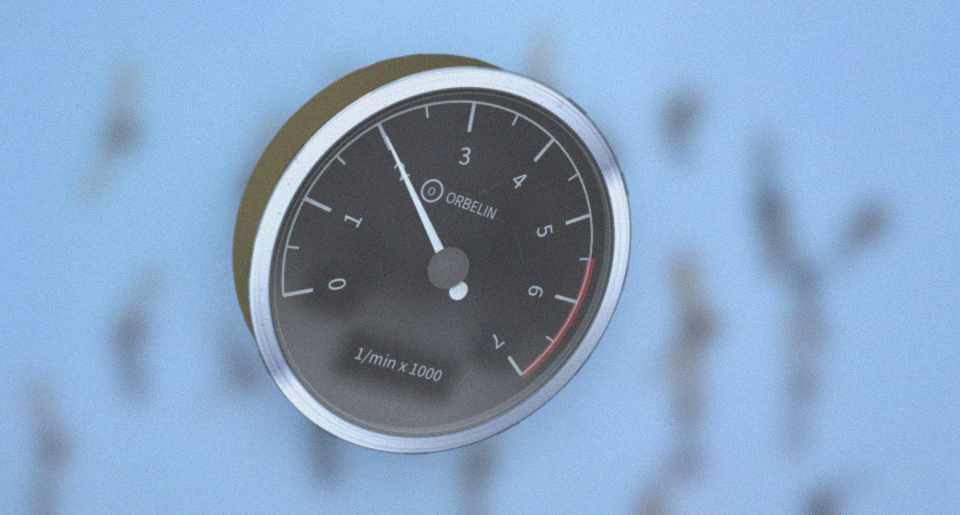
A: 2000 rpm
